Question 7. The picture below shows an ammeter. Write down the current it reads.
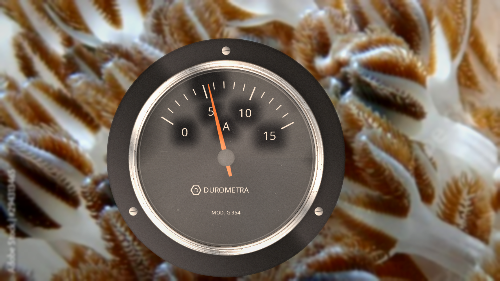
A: 5.5 A
